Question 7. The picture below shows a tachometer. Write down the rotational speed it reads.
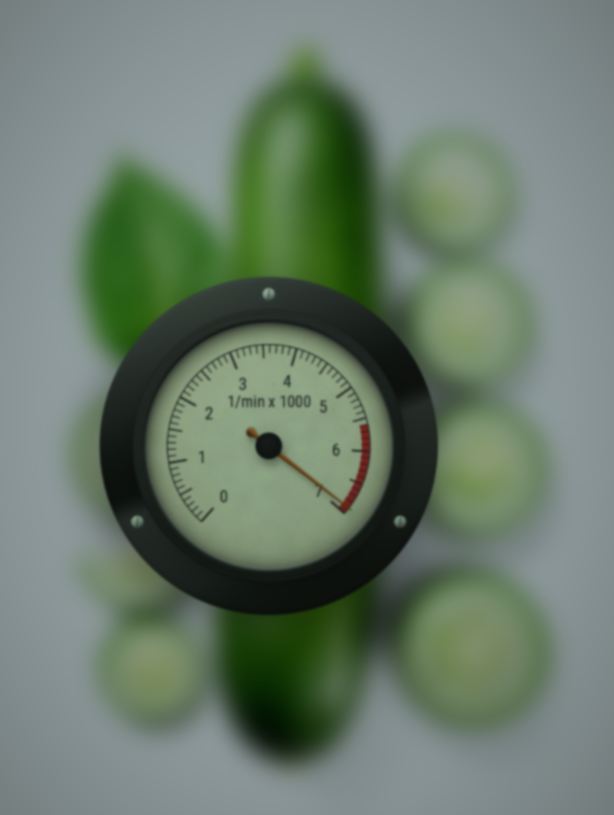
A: 6900 rpm
